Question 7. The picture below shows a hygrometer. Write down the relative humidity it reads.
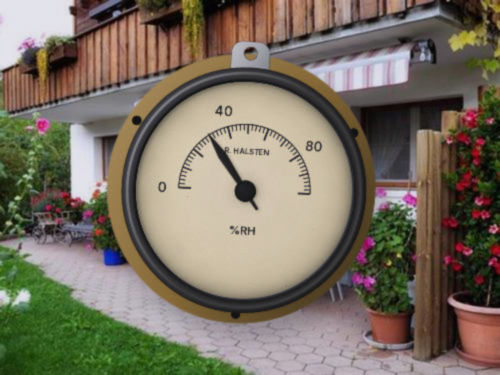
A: 30 %
